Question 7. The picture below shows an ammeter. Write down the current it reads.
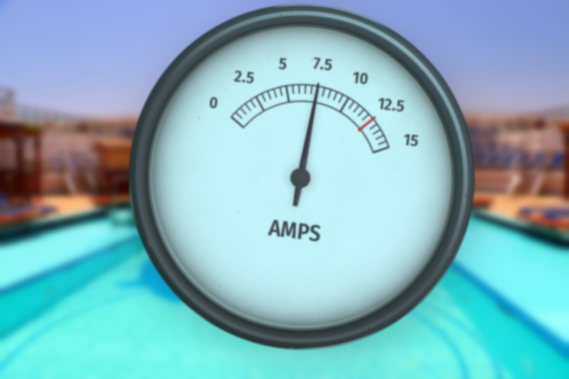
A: 7.5 A
